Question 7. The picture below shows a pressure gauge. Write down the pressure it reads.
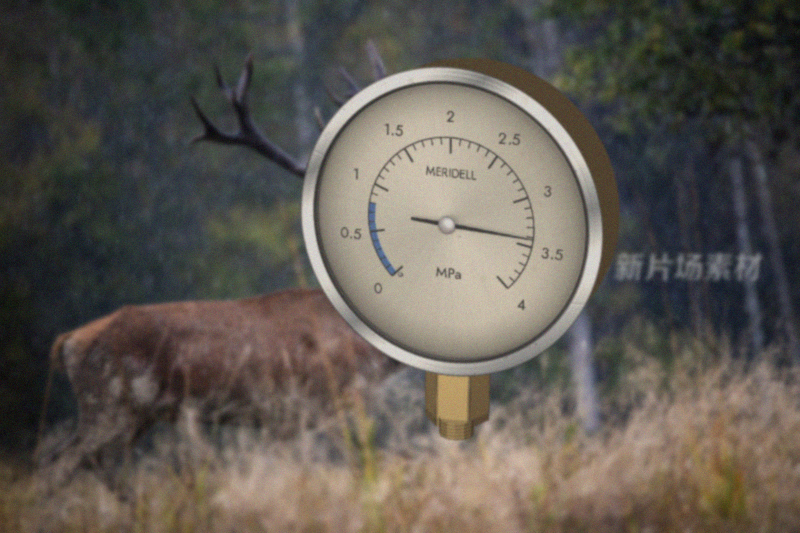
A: 3.4 MPa
